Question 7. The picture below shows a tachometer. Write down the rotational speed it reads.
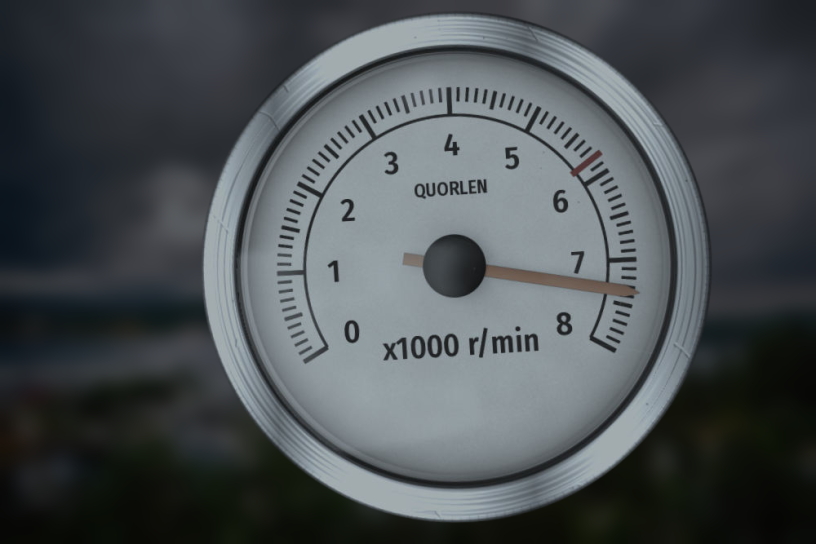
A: 7350 rpm
